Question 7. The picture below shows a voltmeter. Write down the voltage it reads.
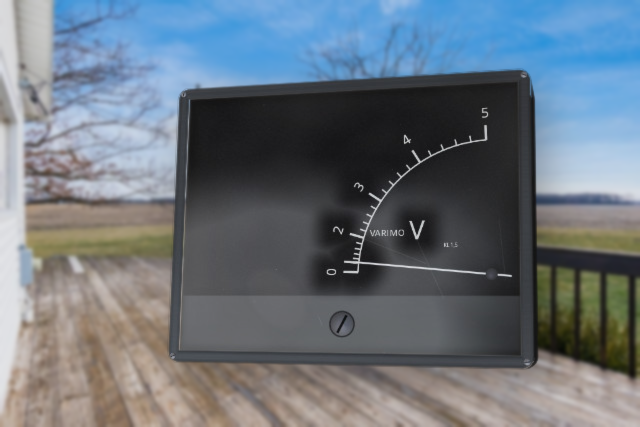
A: 1 V
